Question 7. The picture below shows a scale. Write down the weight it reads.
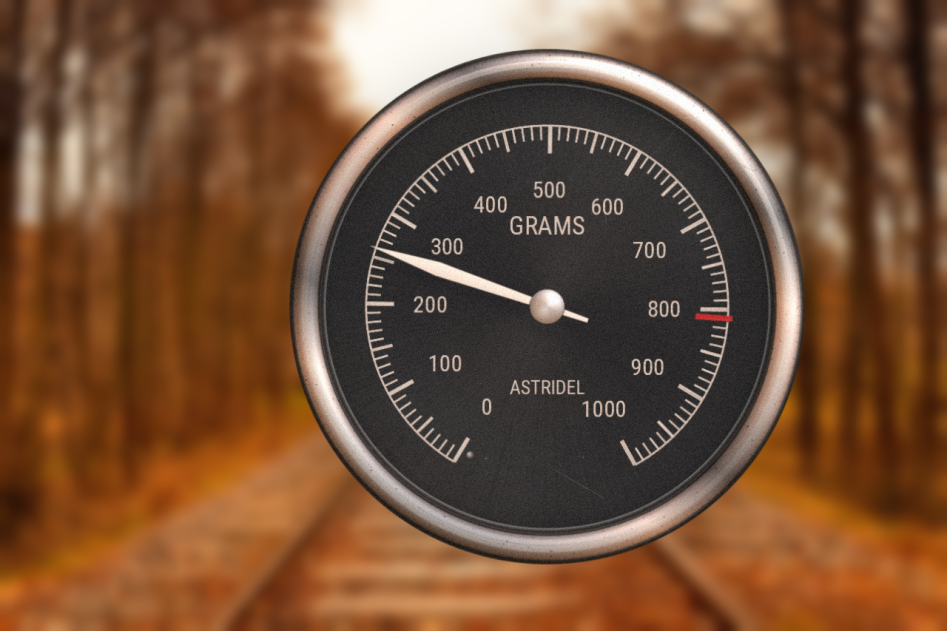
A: 260 g
